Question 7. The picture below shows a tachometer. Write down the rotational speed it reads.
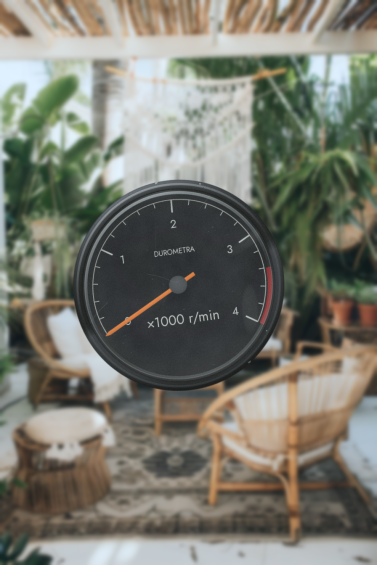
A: 0 rpm
